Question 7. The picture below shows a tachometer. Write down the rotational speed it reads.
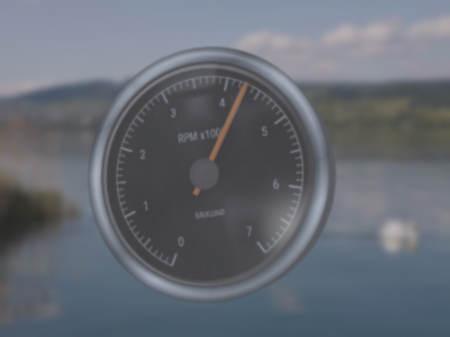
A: 4300 rpm
